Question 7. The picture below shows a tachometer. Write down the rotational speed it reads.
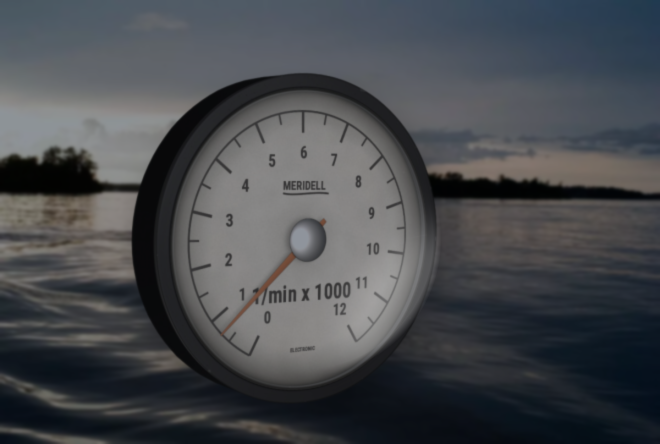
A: 750 rpm
